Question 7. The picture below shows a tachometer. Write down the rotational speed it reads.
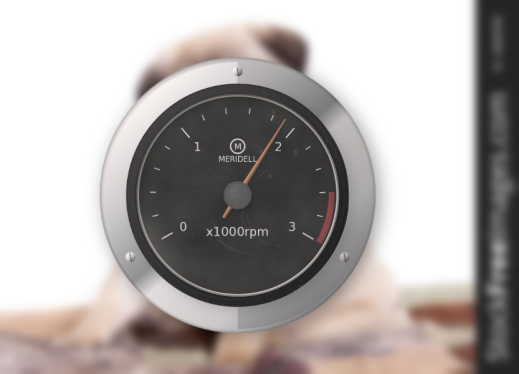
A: 1900 rpm
